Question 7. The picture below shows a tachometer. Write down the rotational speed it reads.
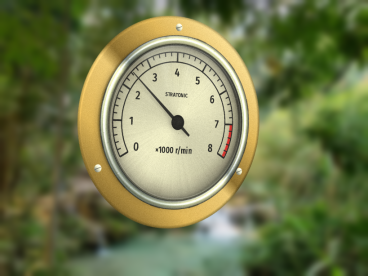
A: 2400 rpm
